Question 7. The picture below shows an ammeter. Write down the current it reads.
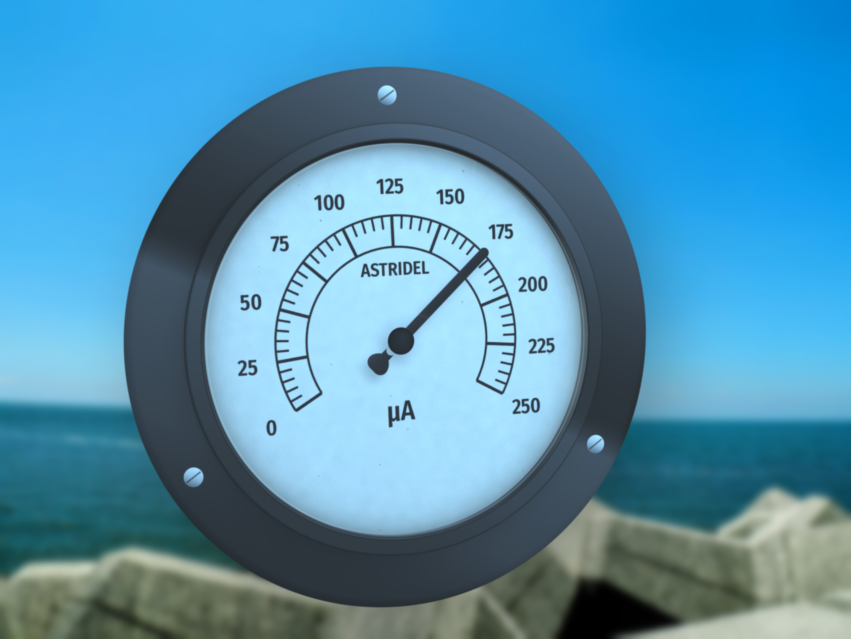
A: 175 µA
